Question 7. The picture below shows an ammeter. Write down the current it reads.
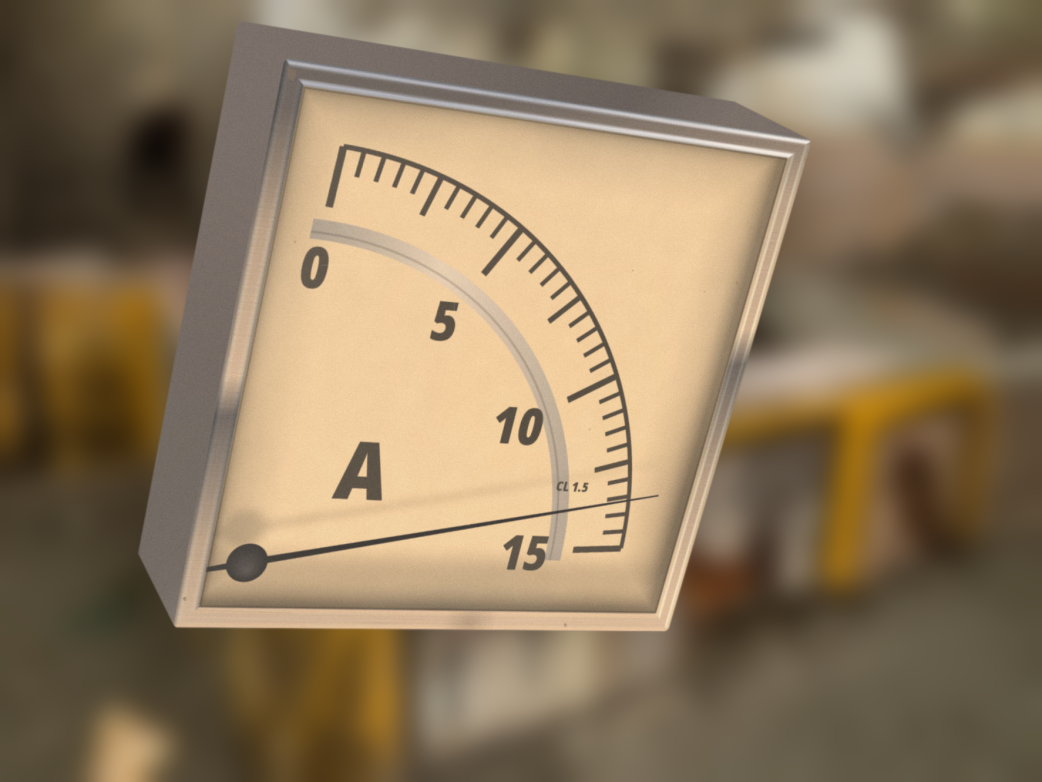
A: 13.5 A
